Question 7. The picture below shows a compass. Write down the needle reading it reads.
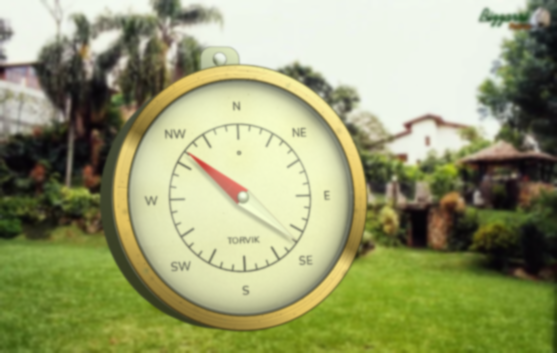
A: 310 °
